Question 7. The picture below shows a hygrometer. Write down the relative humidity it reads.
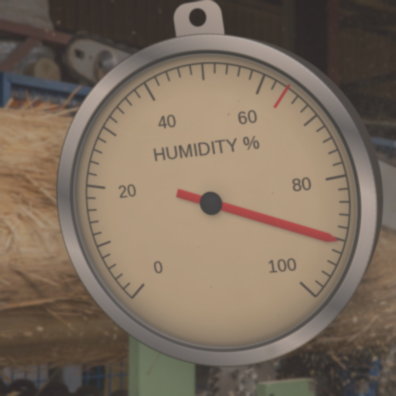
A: 90 %
